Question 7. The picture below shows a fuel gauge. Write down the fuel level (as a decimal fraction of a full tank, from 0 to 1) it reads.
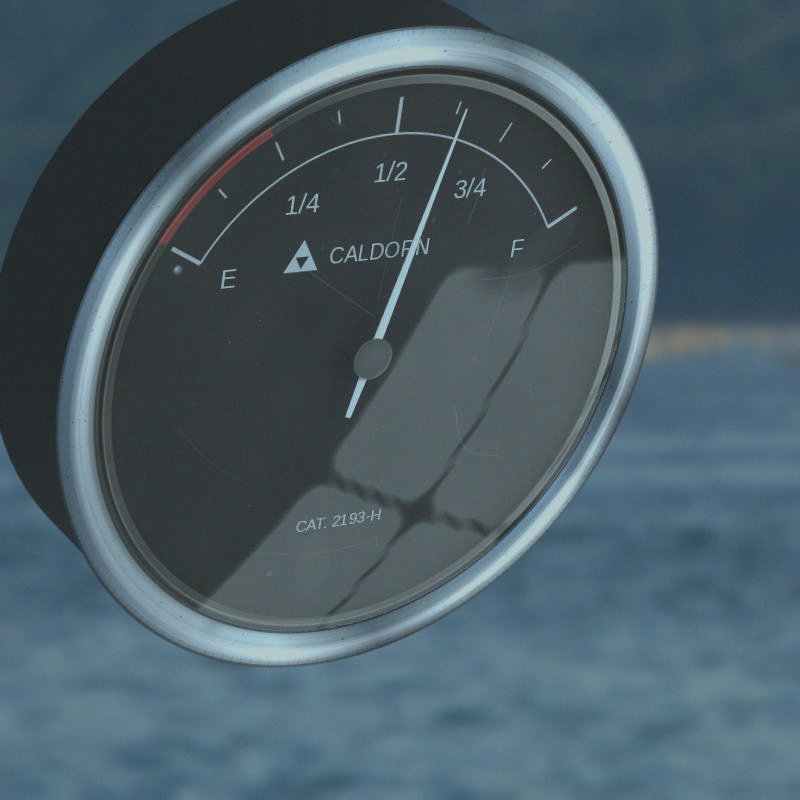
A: 0.625
